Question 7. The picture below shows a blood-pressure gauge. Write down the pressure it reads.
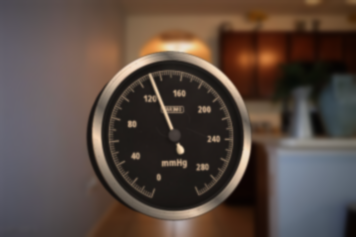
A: 130 mmHg
